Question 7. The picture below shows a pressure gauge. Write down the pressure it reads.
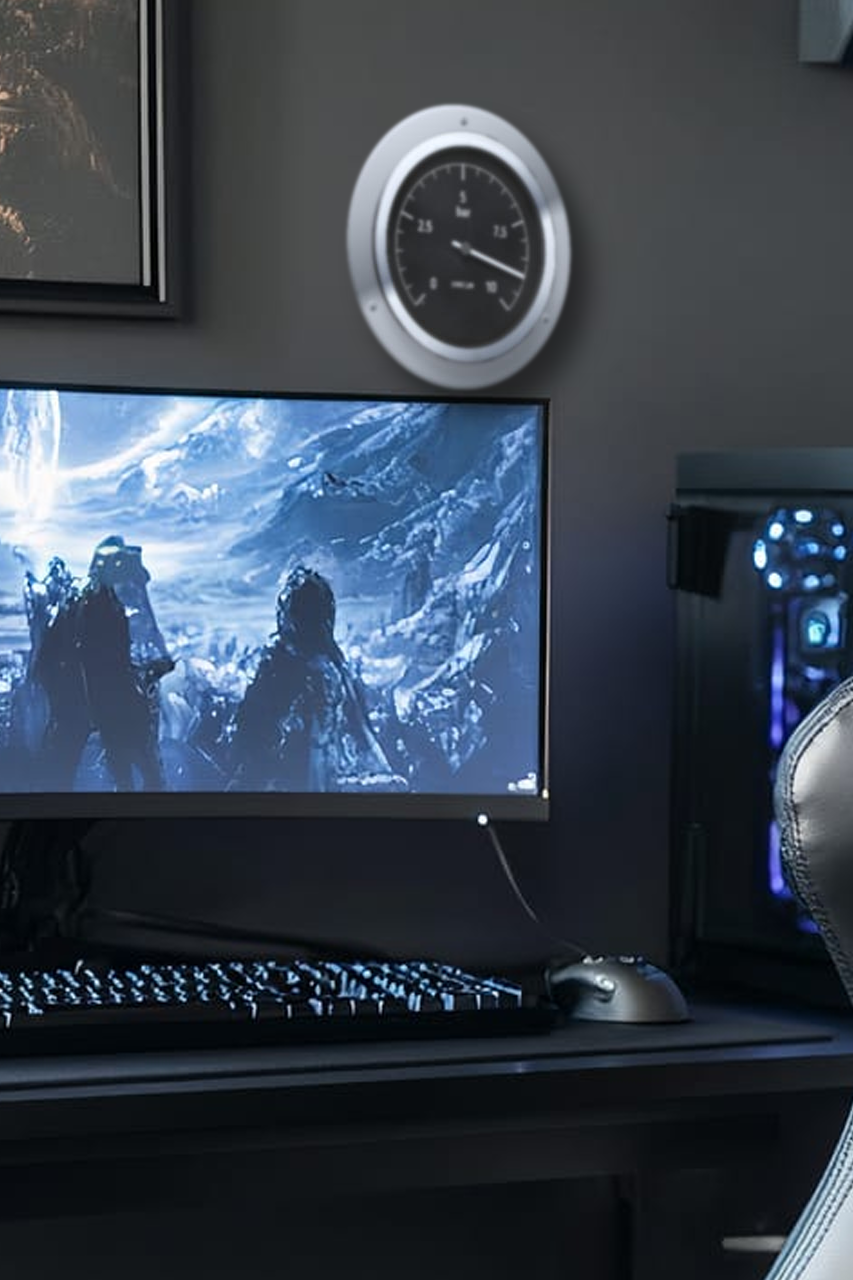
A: 9 bar
